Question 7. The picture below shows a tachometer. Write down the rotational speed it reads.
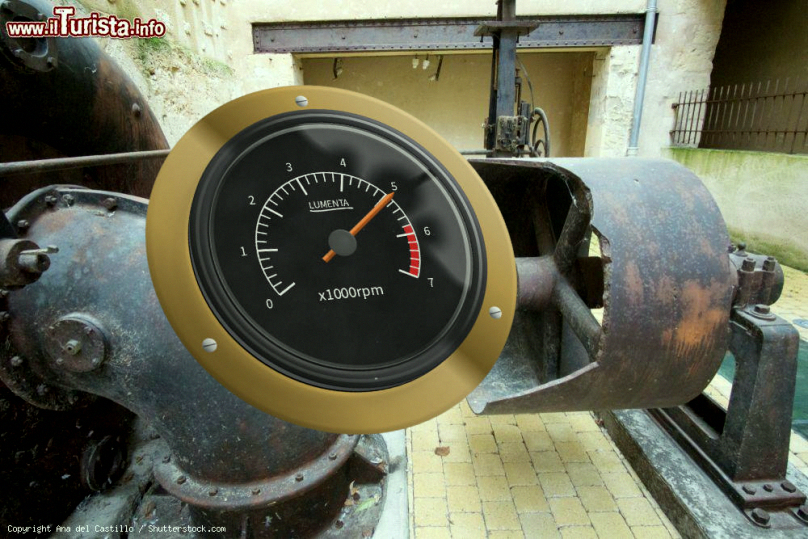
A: 5100 rpm
